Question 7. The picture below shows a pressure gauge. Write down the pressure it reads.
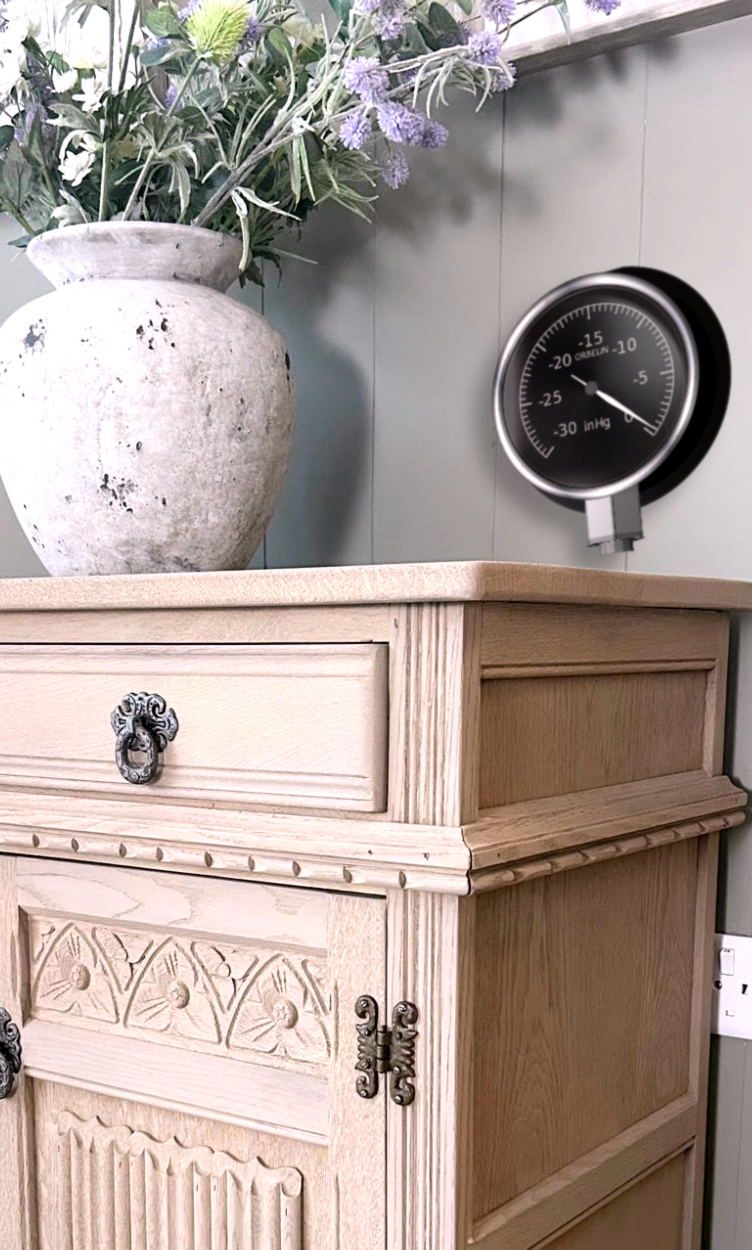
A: -0.5 inHg
